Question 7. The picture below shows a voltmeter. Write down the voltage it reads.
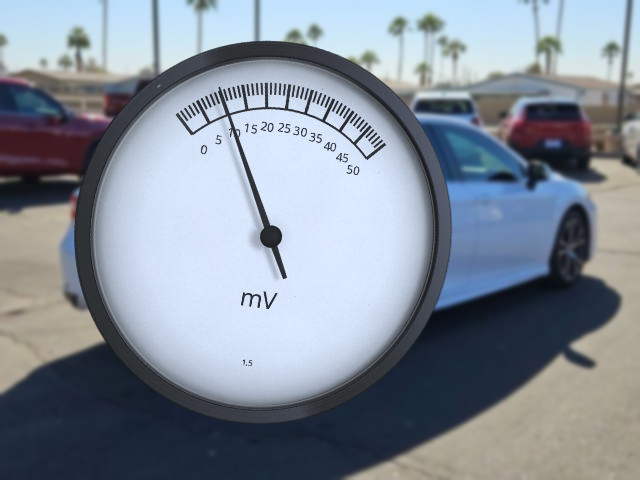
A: 10 mV
